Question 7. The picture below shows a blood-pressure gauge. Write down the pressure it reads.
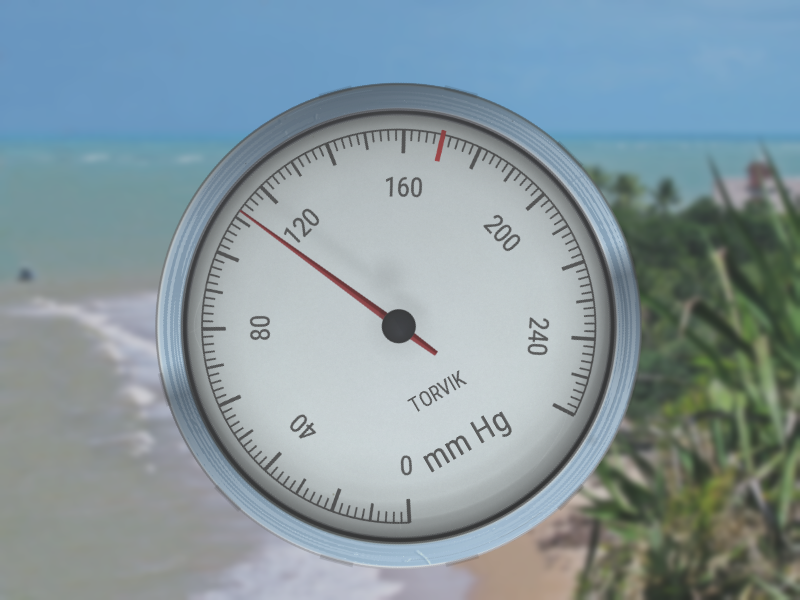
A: 112 mmHg
